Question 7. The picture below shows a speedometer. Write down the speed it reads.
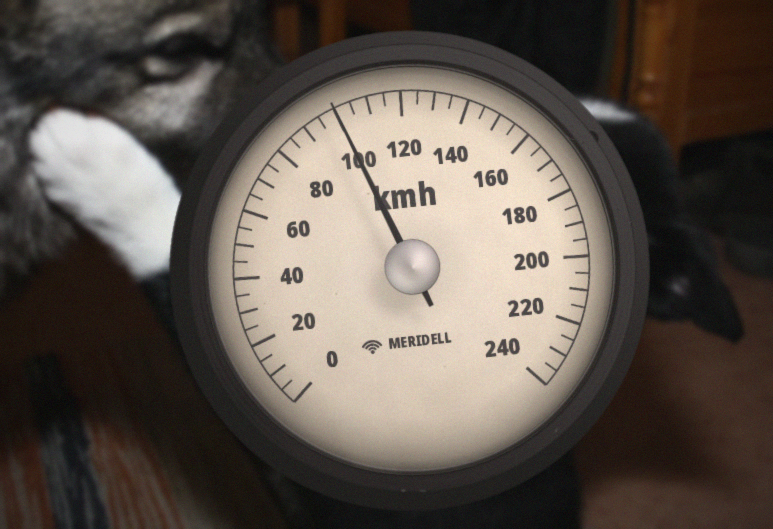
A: 100 km/h
